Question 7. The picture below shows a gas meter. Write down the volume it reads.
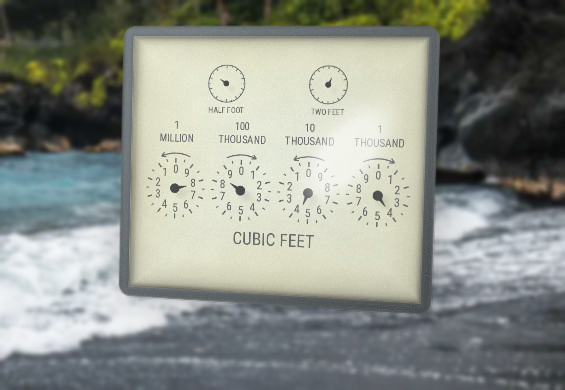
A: 784400 ft³
